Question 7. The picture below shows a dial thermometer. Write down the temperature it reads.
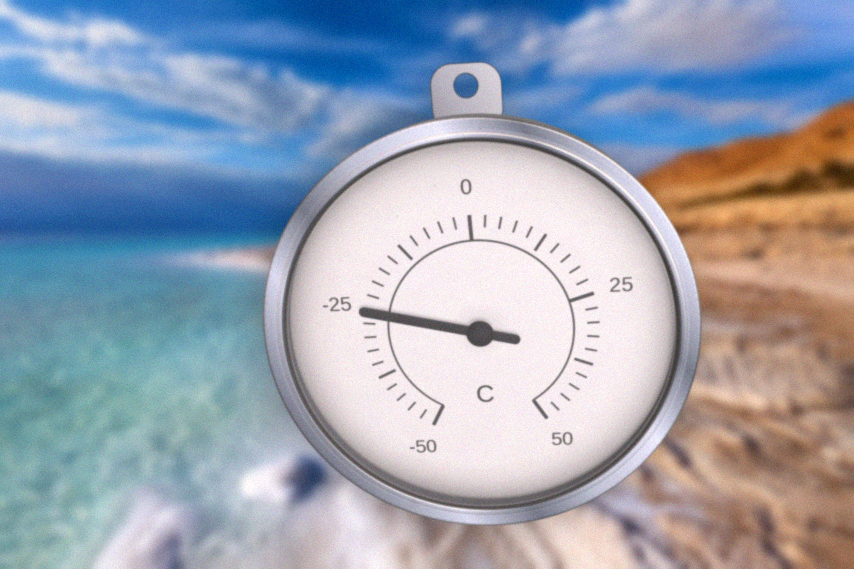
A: -25 °C
